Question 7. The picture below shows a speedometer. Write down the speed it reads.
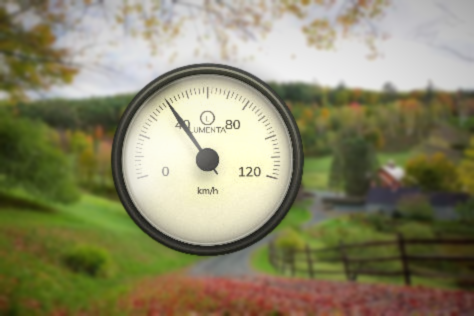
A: 40 km/h
